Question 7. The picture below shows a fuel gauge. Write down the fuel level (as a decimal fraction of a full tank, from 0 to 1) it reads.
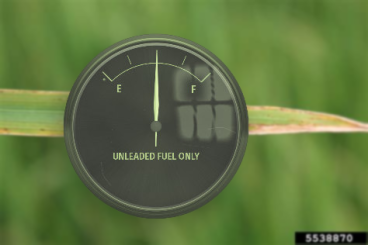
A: 0.5
